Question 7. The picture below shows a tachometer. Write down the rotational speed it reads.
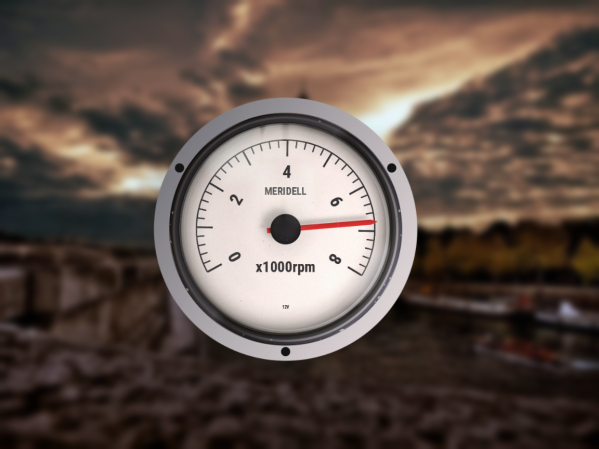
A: 6800 rpm
